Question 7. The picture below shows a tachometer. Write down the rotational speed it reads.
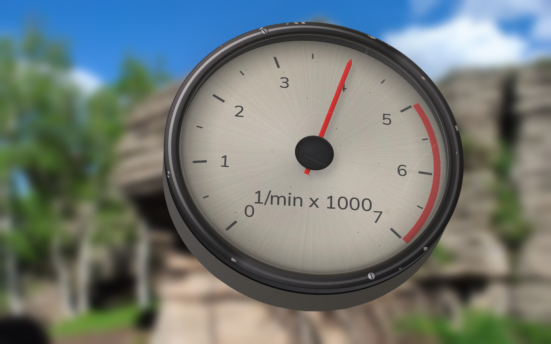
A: 4000 rpm
